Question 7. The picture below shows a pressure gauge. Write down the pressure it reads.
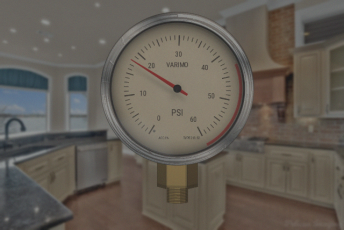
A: 18 psi
